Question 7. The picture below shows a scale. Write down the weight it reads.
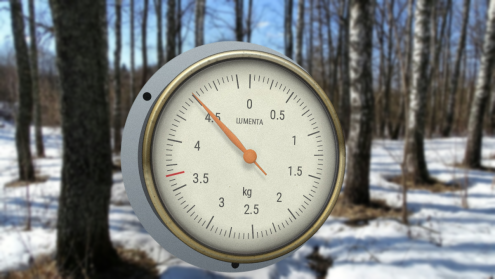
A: 4.5 kg
